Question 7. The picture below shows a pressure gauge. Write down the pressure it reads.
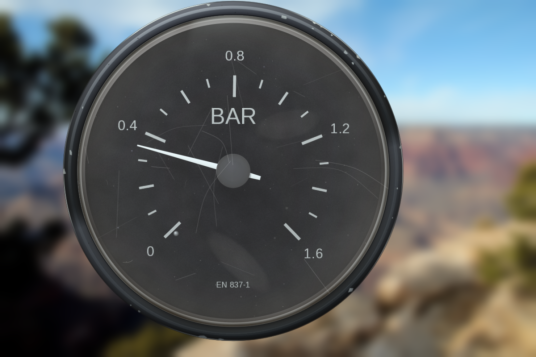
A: 0.35 bar
